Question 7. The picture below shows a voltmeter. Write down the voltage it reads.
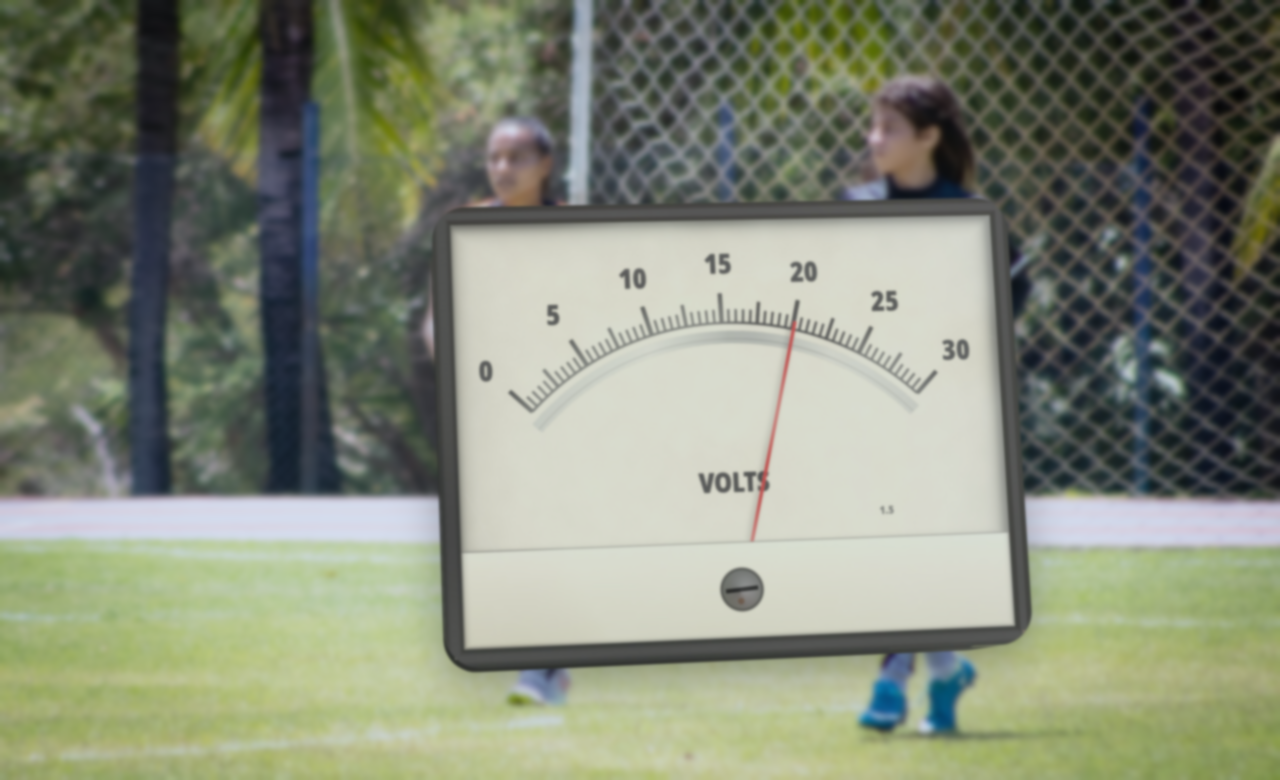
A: 20 V
